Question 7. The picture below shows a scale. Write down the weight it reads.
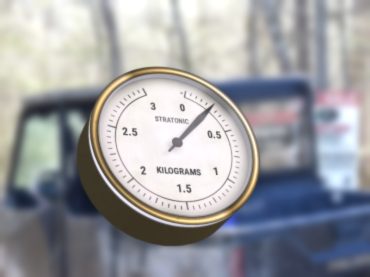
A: 0.25 kg
